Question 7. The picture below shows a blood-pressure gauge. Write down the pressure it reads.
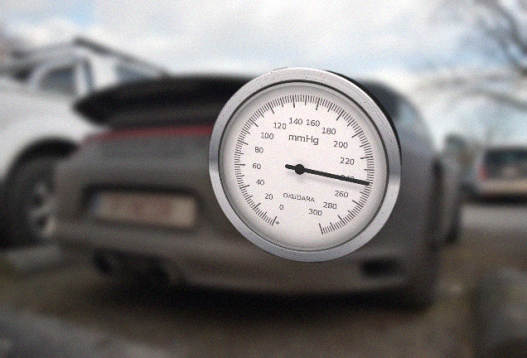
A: 240 mmHg
